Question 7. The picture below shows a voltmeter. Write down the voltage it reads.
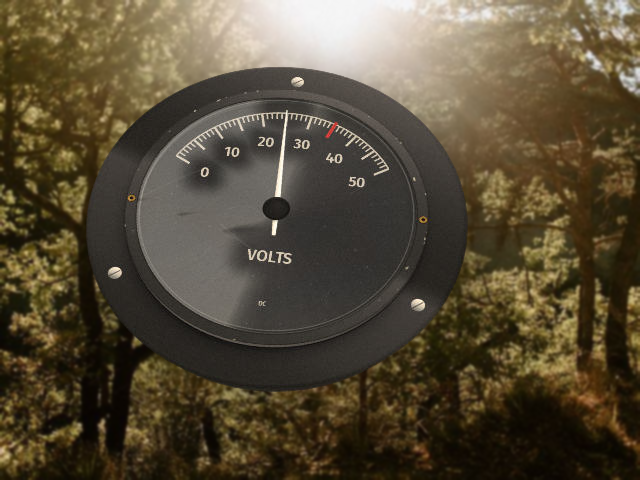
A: 25 V
